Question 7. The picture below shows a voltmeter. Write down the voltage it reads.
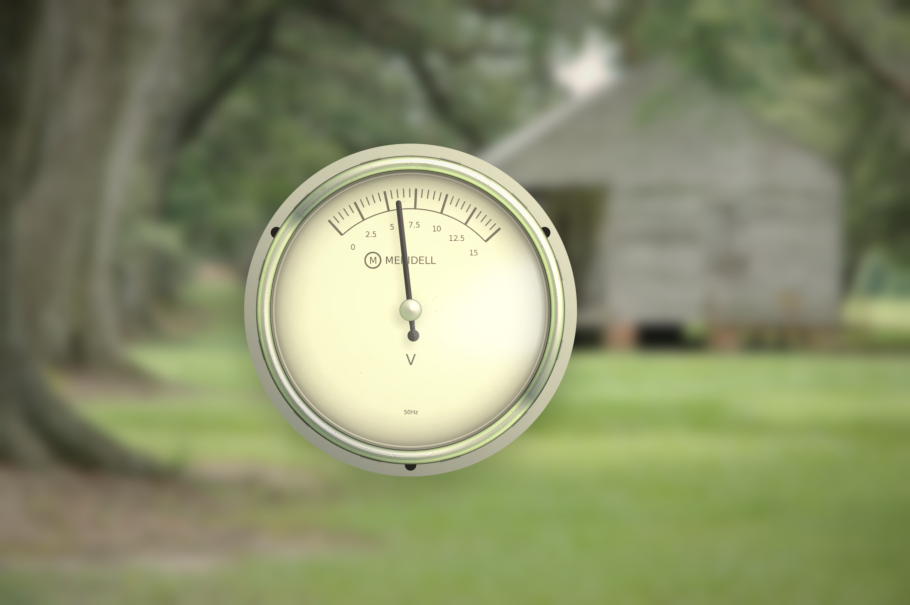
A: 6 V
